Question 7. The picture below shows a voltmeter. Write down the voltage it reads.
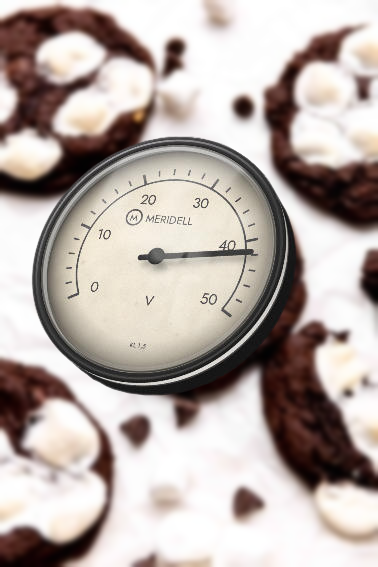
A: 42 V
